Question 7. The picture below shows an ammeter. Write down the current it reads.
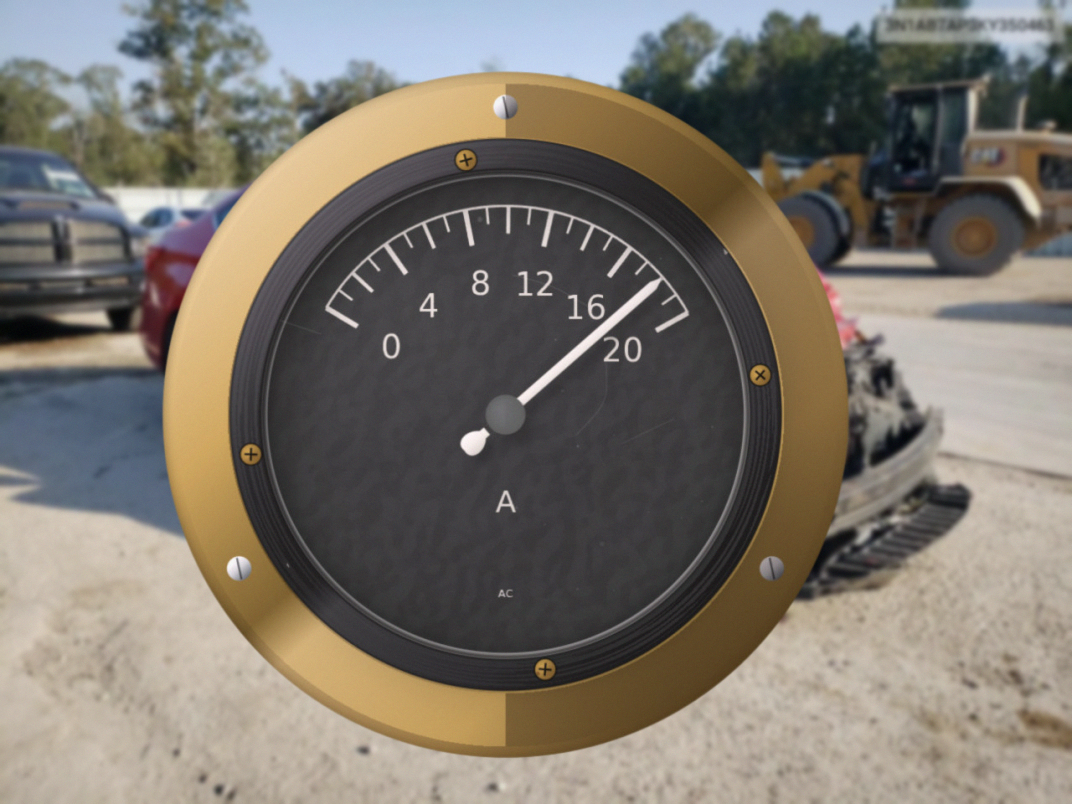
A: 18 A
